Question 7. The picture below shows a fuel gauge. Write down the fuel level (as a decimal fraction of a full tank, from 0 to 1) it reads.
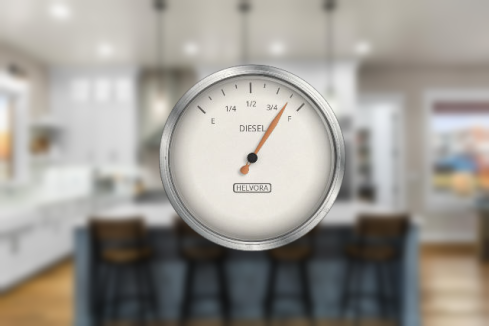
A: 0.875
